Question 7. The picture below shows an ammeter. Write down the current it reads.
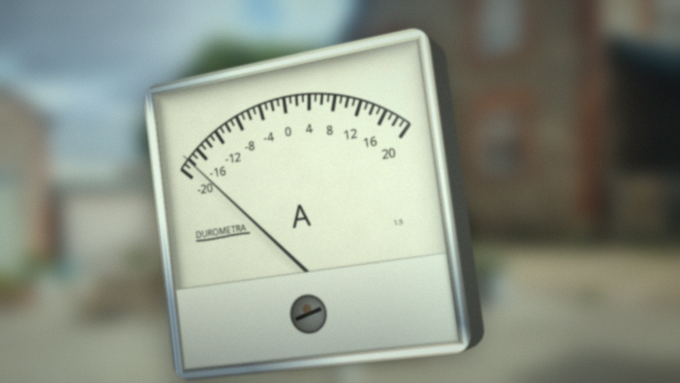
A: -18 A
